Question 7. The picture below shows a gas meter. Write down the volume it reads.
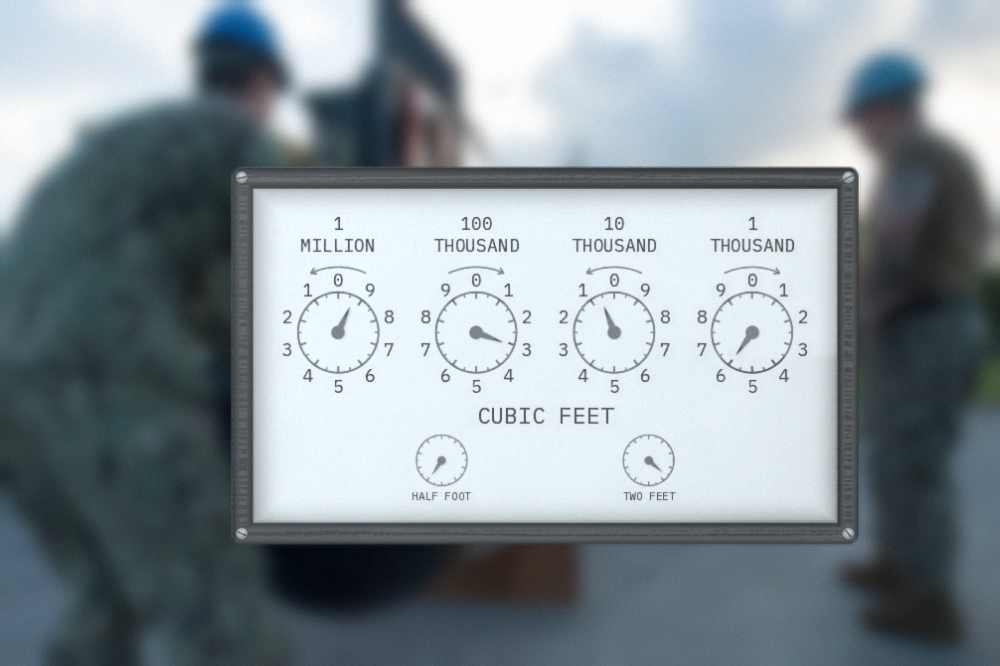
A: 930600 ft³
